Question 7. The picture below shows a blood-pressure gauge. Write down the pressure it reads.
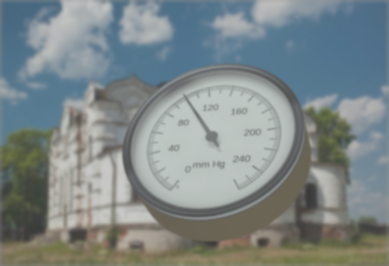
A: 100 mmHg
